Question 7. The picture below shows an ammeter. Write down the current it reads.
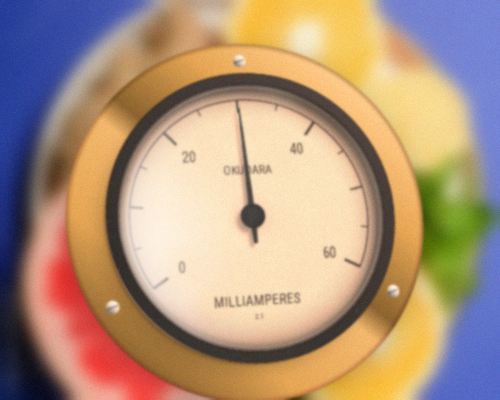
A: 30 mA
